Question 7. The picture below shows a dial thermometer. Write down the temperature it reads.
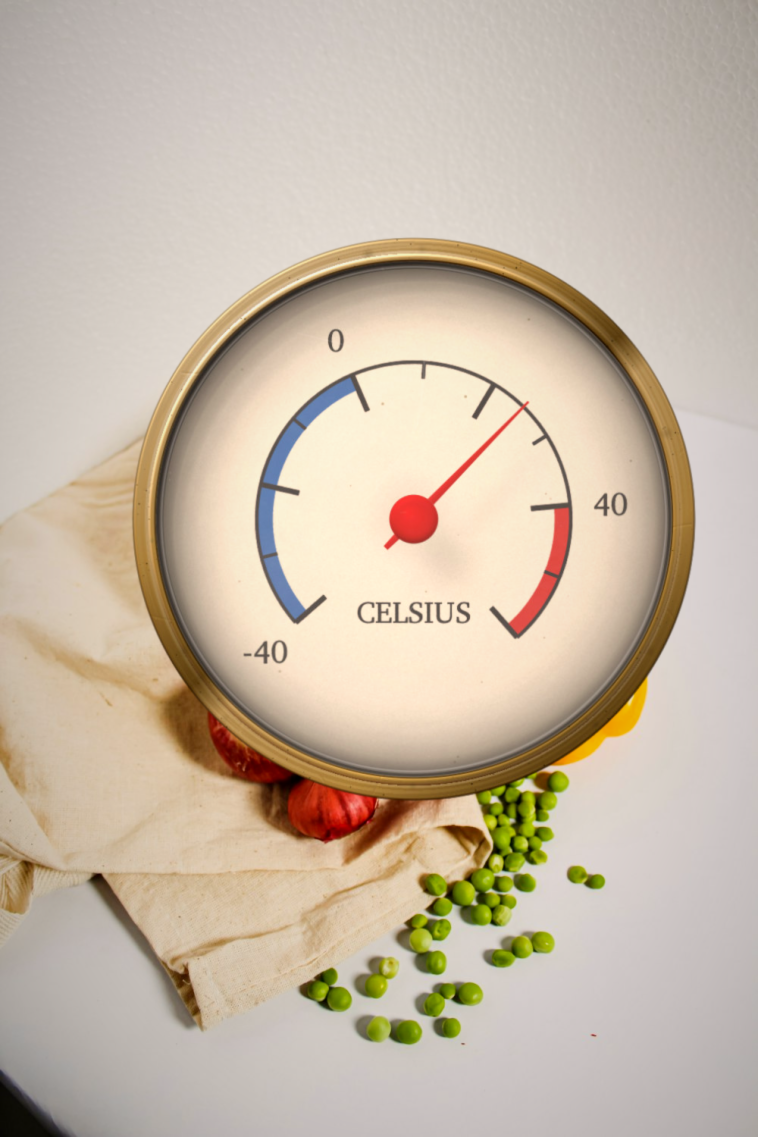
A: 25 °C
